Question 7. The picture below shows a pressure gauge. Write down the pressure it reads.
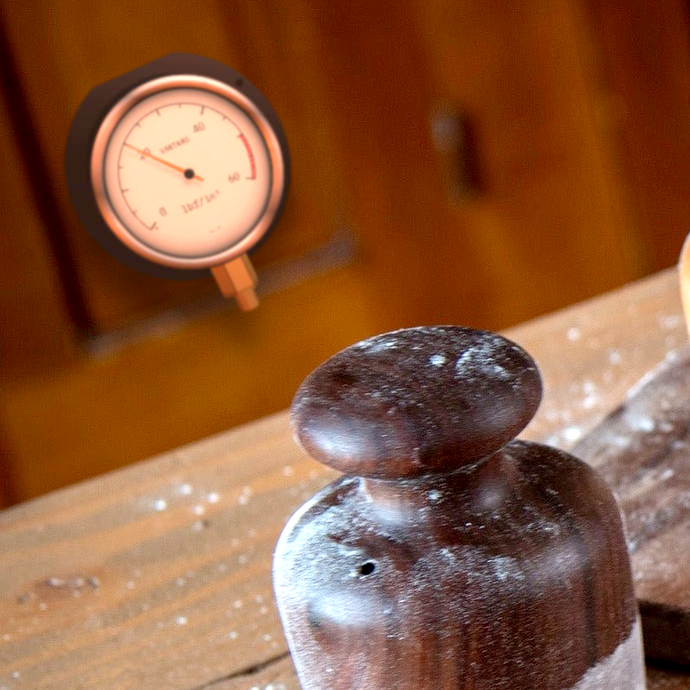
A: 20 psi
